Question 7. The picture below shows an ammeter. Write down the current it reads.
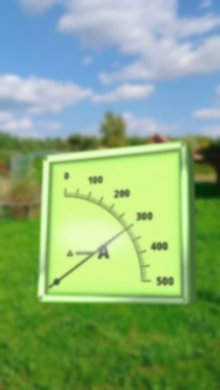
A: 300 A
